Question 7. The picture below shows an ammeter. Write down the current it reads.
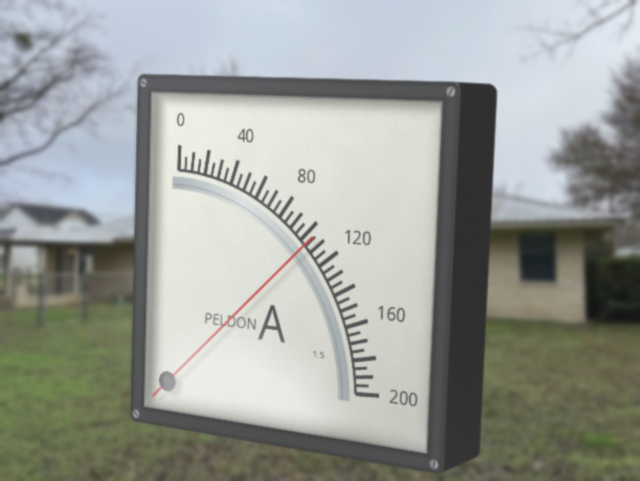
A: 105 A
